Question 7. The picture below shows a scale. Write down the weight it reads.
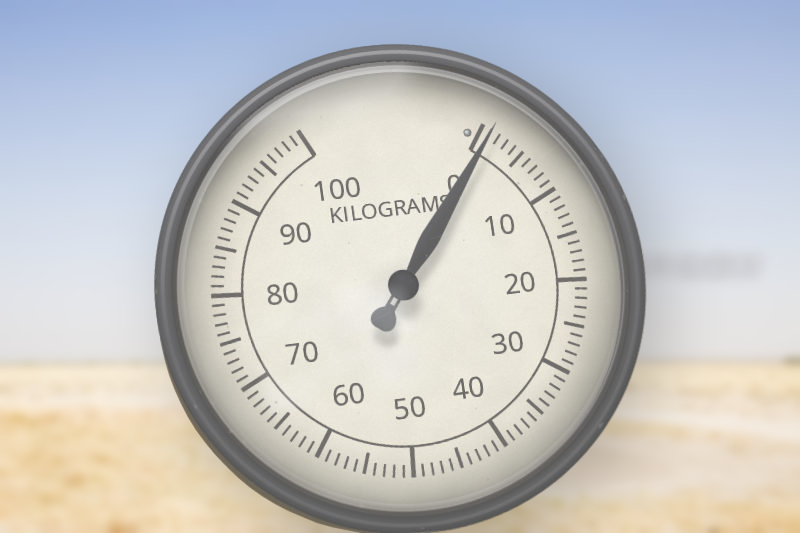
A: 1 kg
